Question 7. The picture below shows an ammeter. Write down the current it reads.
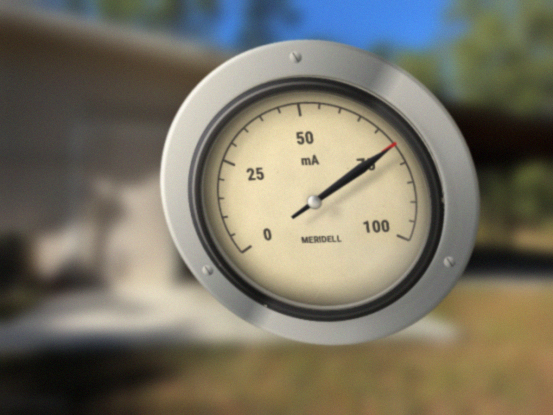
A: 75 mA
